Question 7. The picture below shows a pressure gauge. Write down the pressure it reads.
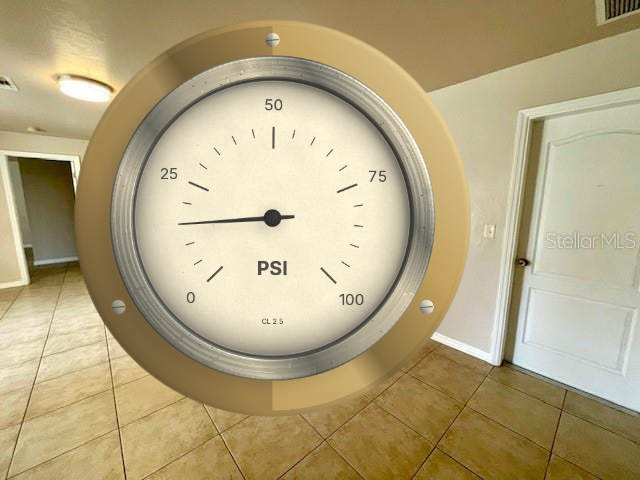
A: 15 psi
